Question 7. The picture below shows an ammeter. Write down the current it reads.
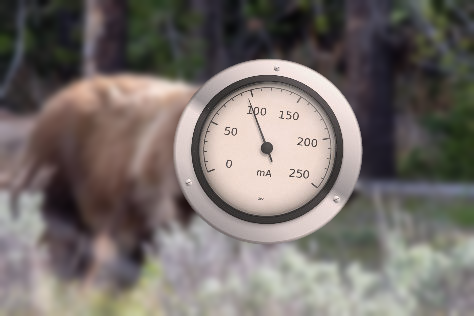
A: 95 mA
